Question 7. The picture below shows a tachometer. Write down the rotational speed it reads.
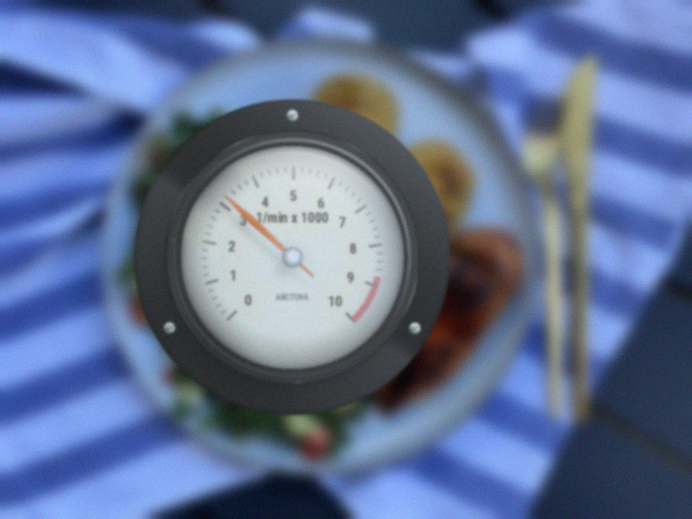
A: 3200 rpm
